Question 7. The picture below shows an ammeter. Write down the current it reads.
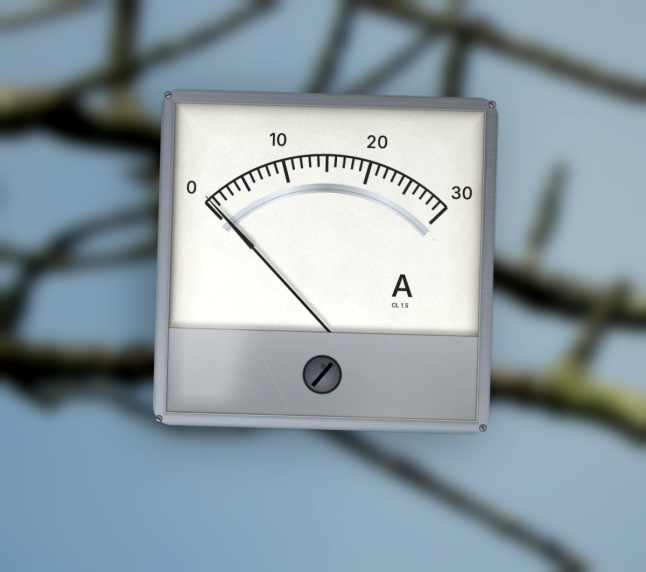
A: 0.5 A
